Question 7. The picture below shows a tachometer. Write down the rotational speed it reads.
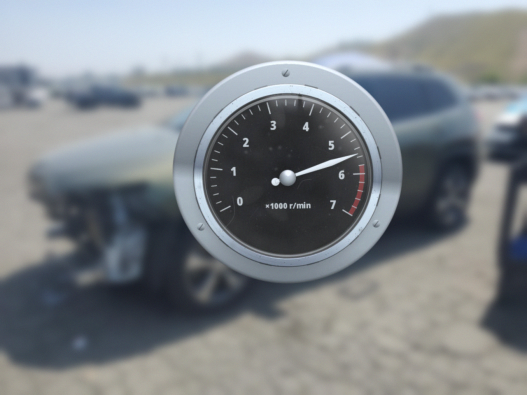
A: 5500 rpm
